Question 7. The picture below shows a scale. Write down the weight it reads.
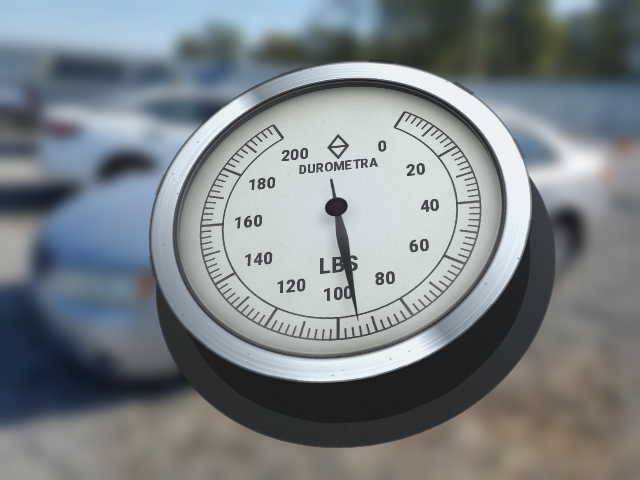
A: 94 lb
